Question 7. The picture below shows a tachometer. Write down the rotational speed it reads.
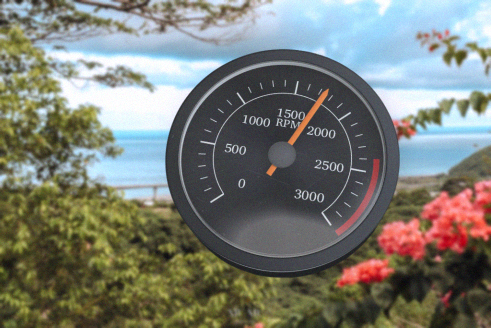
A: 1750 rpm
